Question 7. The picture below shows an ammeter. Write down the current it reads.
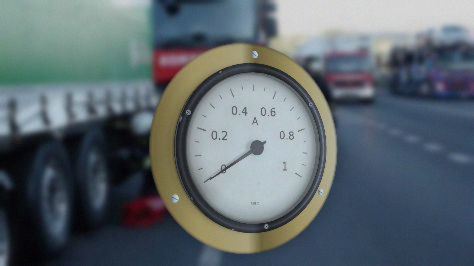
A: 0 A
